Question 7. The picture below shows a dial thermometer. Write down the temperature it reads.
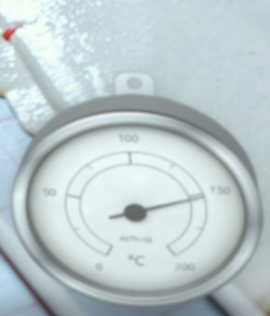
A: 150 °C
